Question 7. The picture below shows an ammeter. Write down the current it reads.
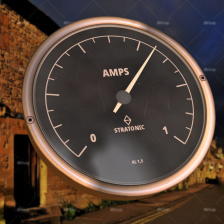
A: 0.65 A
